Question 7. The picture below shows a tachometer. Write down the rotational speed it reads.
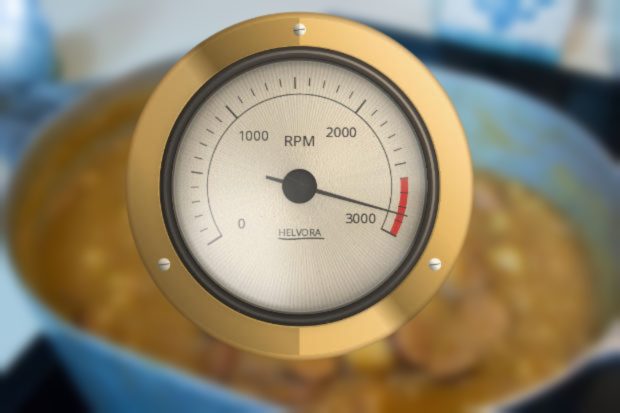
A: 2850 rpm
